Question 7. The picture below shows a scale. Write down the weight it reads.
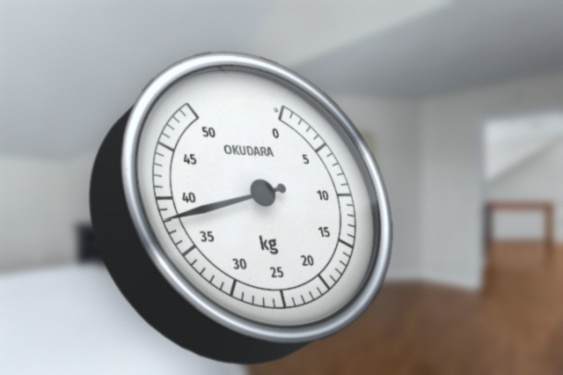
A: 38 kg
